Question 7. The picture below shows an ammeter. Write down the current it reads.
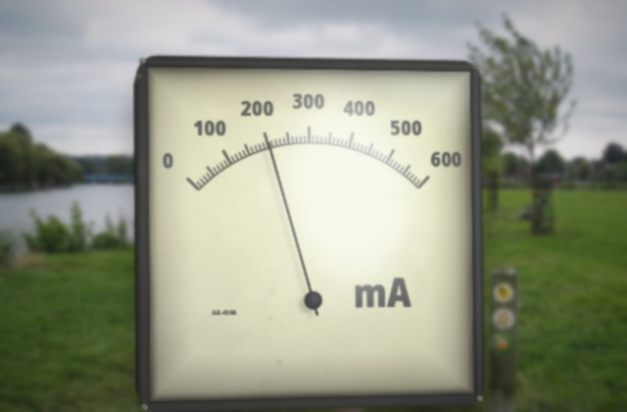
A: 200 mA
